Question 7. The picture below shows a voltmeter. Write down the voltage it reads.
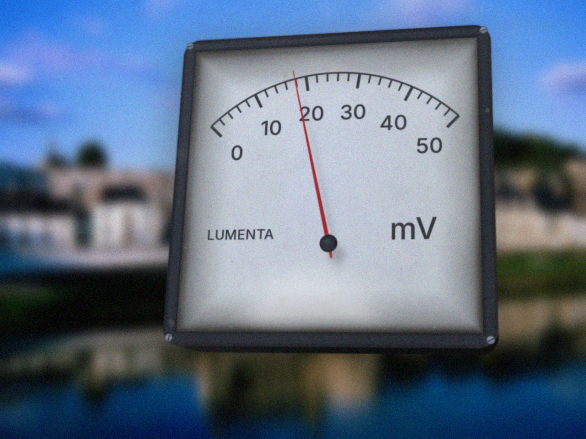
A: 18 mV
